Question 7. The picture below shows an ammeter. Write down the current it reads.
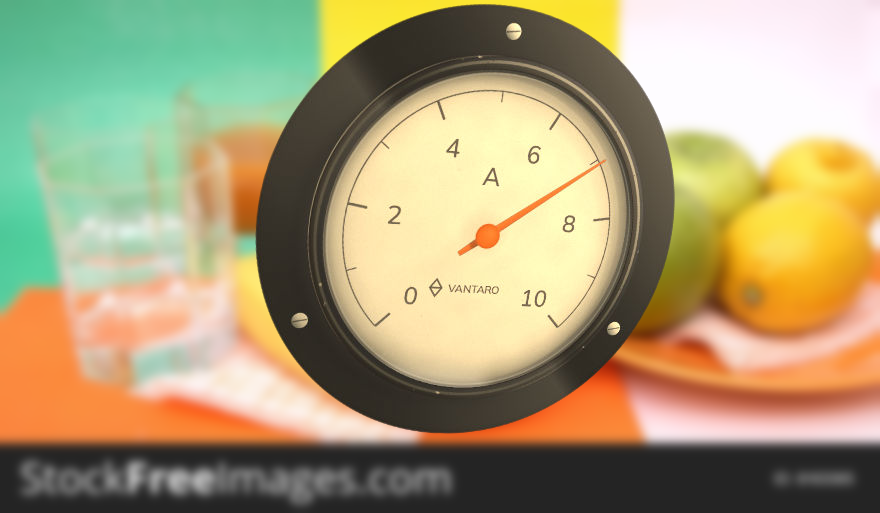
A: 7 A
